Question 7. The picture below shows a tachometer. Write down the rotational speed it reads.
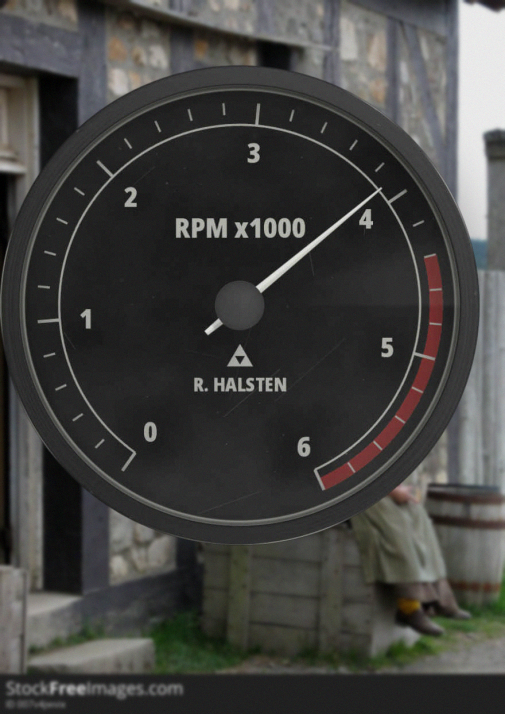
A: 3900 rpm
